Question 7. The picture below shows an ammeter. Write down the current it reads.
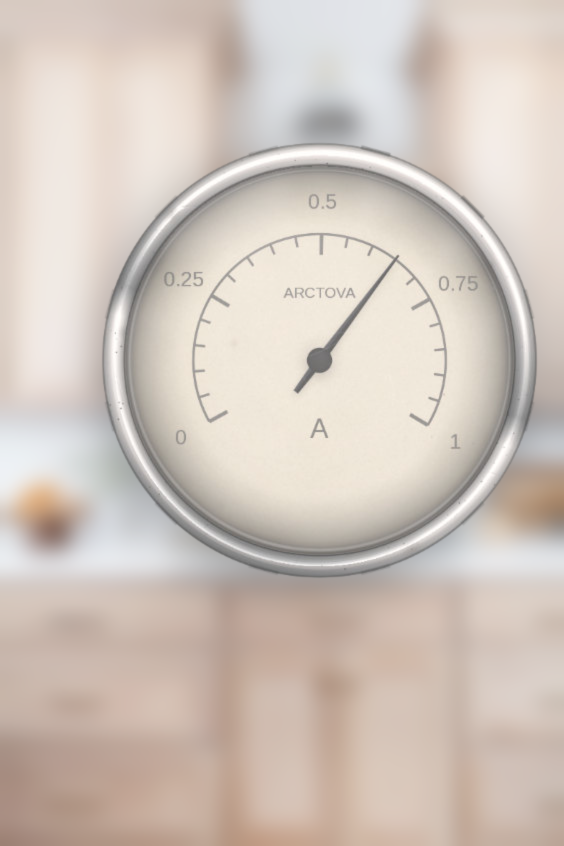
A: 0.65 A
